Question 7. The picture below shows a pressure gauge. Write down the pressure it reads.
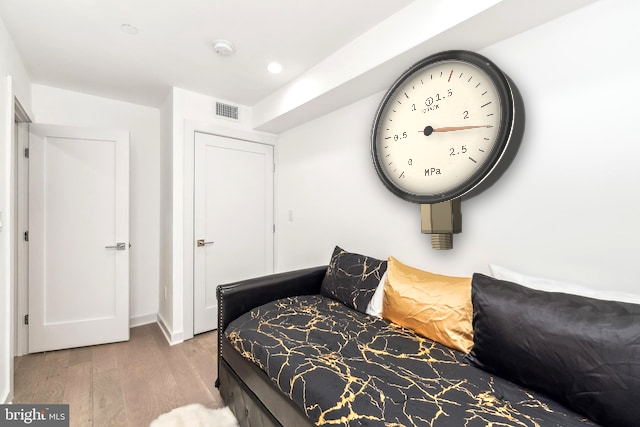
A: 2.2 MPa
